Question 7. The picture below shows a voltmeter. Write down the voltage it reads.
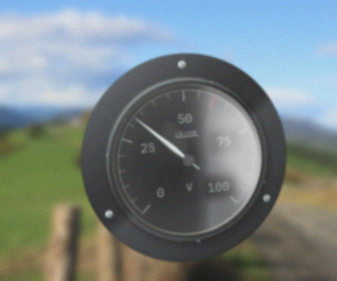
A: 32.5 V
